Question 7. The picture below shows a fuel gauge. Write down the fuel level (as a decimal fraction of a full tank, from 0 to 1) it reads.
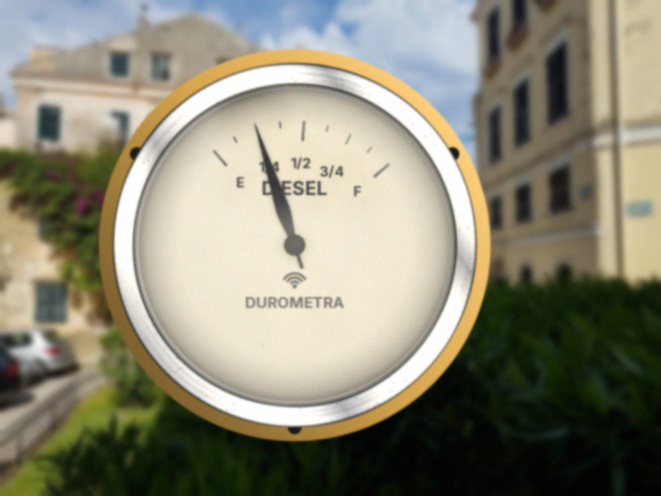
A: 0.25
